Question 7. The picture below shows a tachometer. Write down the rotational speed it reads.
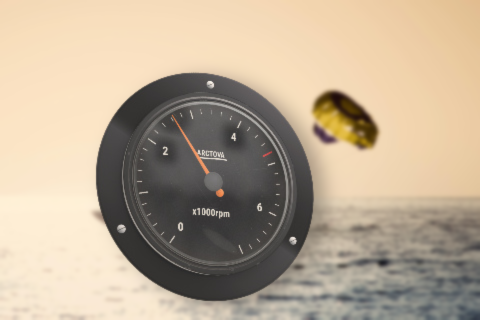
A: 2600 rpm
